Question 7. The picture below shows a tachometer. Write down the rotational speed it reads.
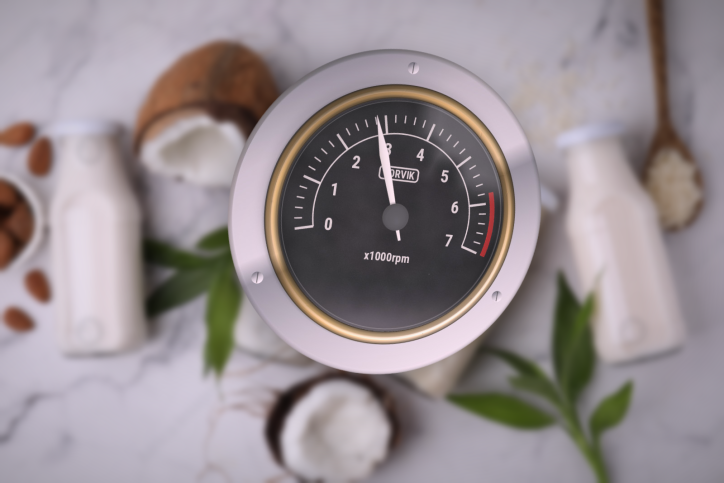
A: 2800 rpm
